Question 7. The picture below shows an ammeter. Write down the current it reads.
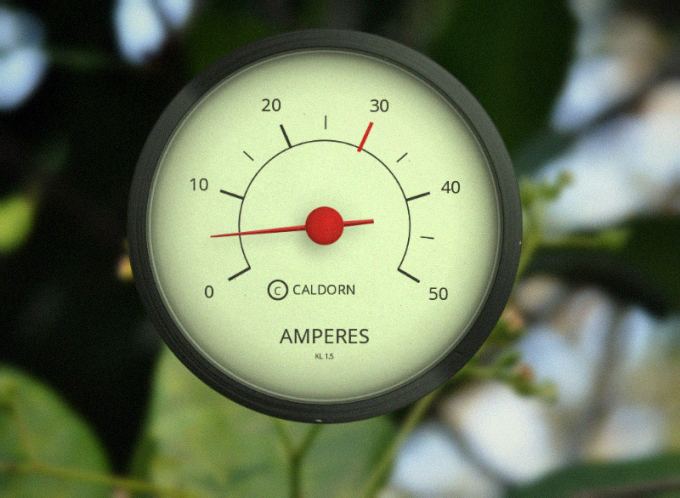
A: 5 A
